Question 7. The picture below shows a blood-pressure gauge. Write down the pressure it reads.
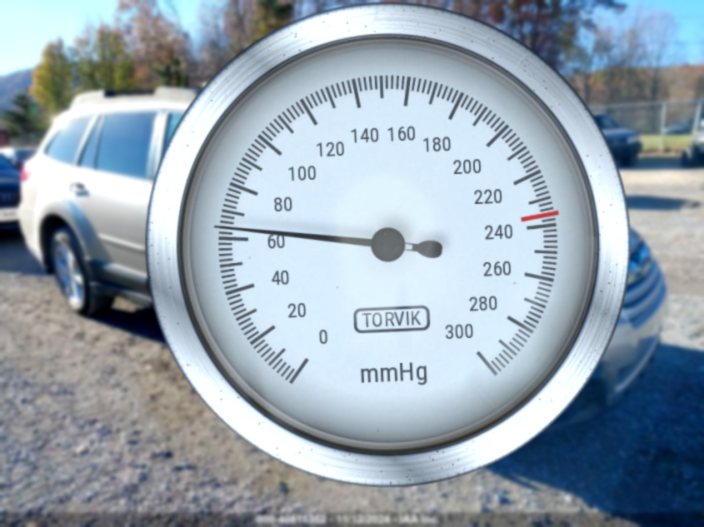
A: 64 mmHg
